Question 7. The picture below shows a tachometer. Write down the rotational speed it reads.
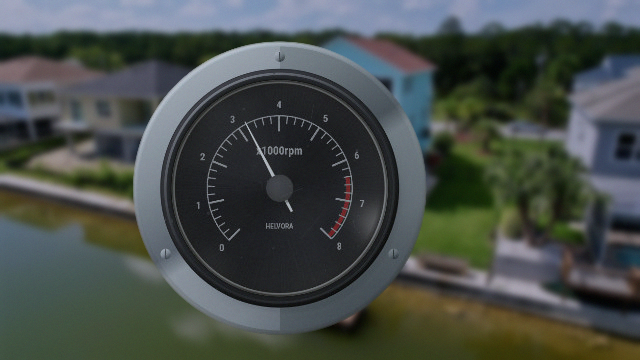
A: 3200 rpm
